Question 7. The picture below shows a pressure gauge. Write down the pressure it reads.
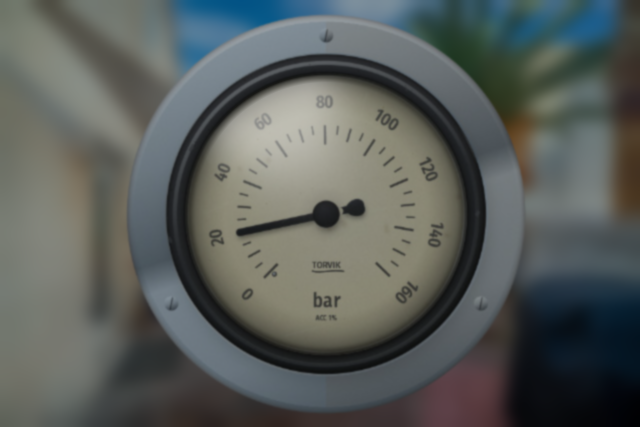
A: 20 bar
